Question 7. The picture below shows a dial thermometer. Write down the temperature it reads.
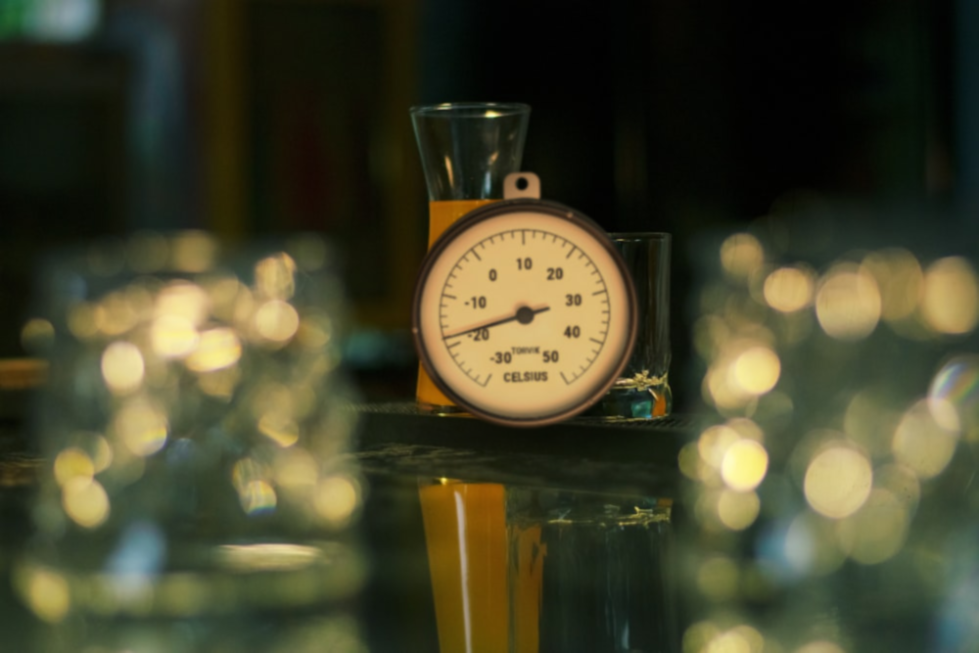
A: -18 °C
